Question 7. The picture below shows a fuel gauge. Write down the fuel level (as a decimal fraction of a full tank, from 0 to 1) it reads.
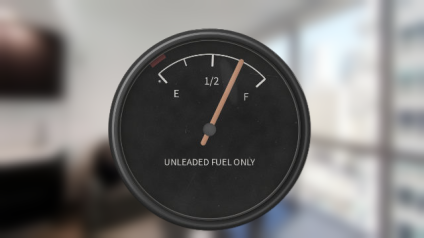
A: 0.75
